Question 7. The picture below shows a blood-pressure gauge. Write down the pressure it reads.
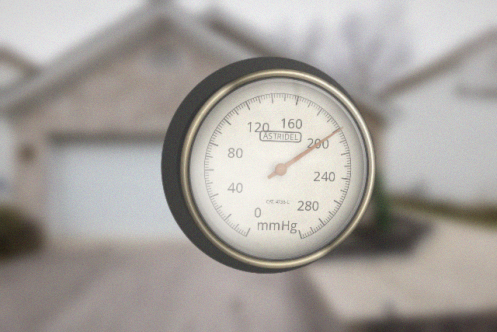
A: 200 mmHg
